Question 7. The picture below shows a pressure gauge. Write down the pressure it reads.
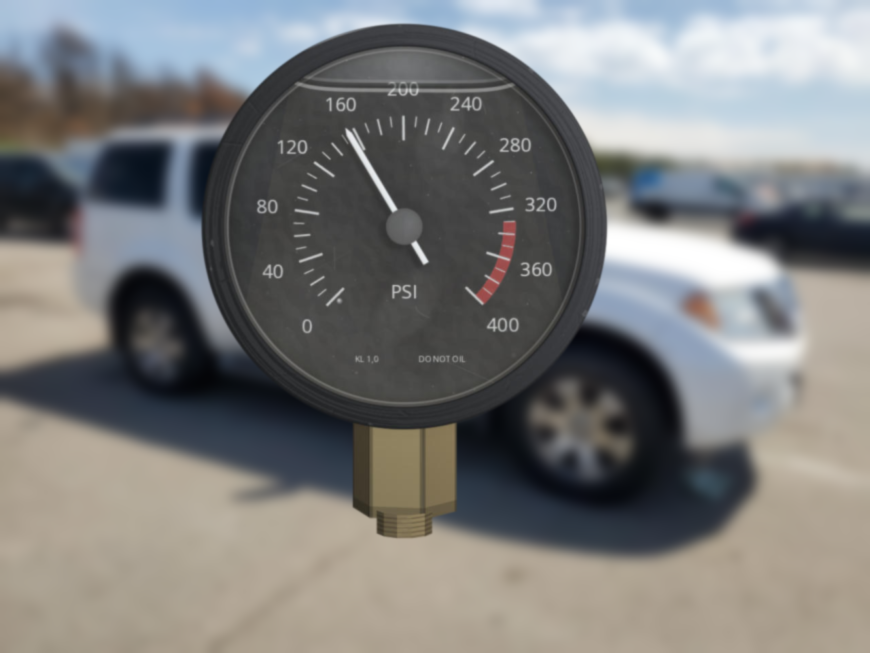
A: 155 psi
